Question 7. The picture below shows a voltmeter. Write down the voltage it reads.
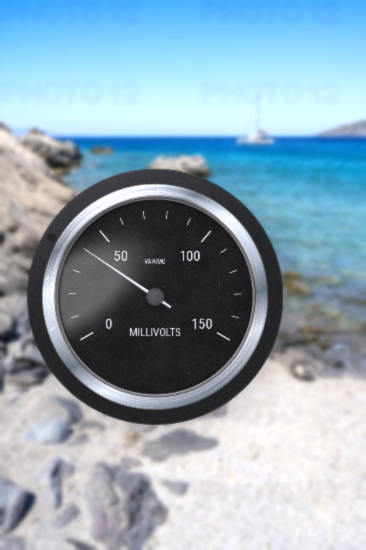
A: 40 mV
